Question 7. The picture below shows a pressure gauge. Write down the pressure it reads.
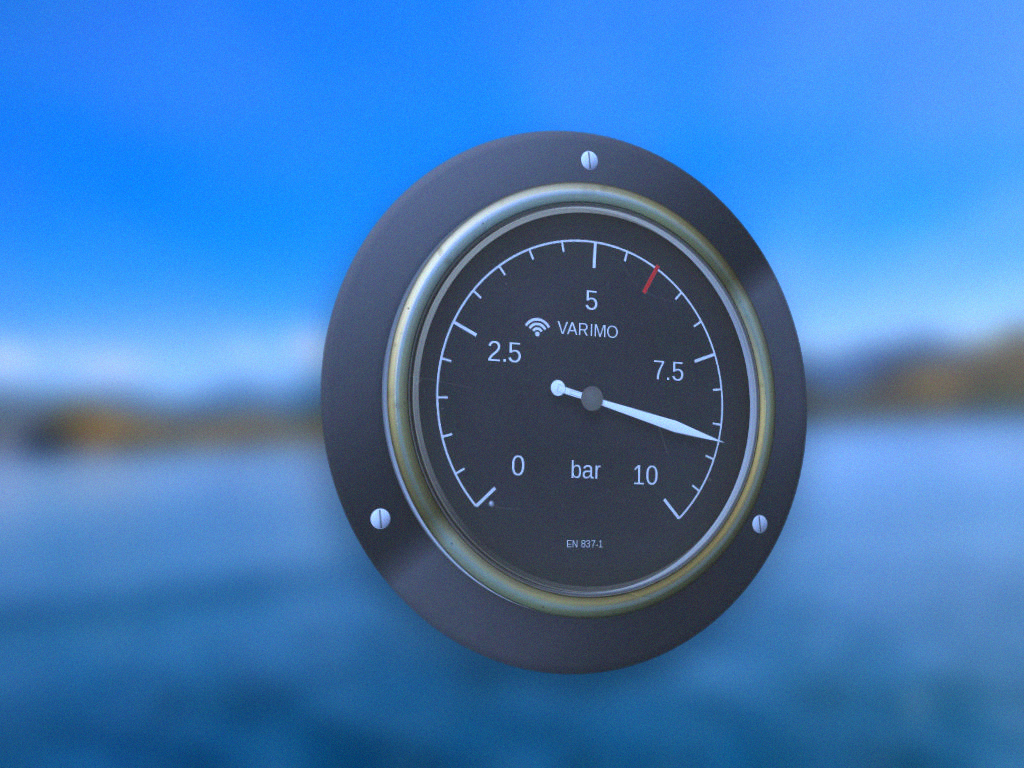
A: 8.75 bar
